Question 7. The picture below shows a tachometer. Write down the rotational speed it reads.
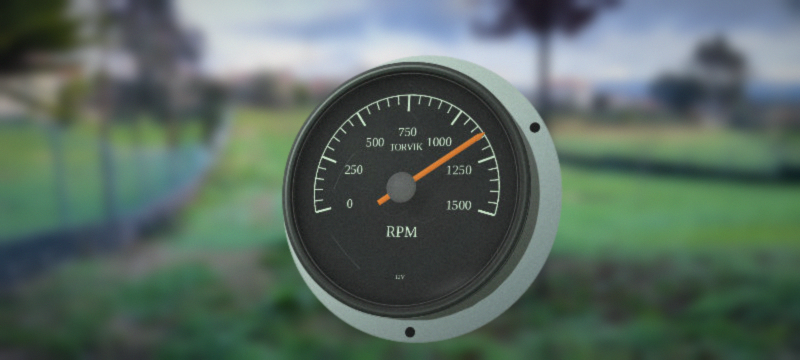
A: 1150 rpm
